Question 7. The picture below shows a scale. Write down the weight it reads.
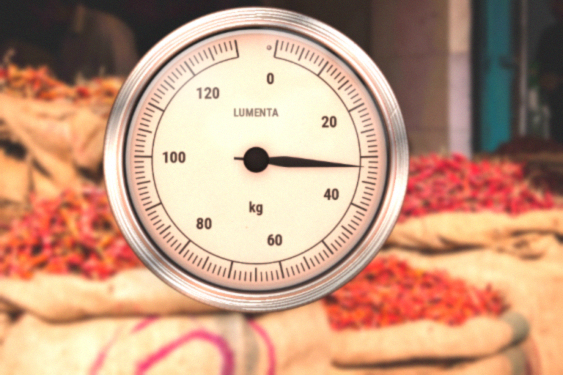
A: 32 kg
